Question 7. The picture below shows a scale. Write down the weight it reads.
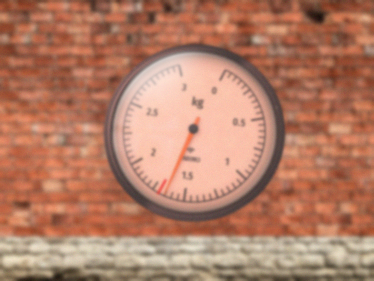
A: 1.65 kg
